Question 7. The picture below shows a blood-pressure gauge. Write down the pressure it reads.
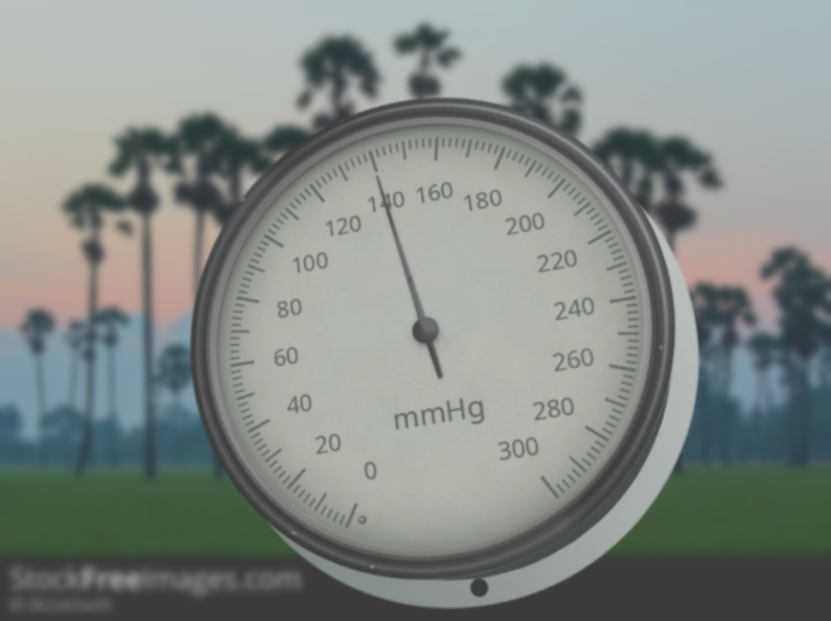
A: 140 mmHg
